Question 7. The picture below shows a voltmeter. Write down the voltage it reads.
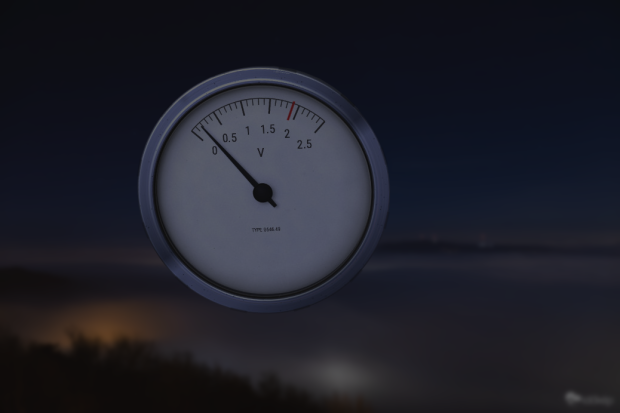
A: 0.2 V
